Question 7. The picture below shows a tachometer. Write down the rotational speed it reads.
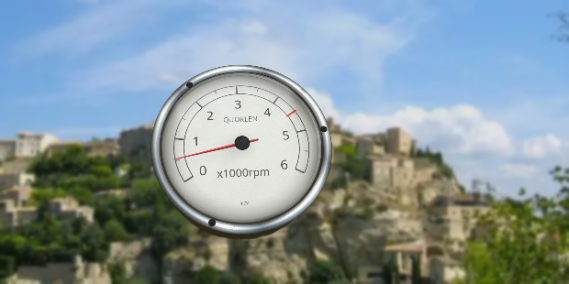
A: 500 rpm
